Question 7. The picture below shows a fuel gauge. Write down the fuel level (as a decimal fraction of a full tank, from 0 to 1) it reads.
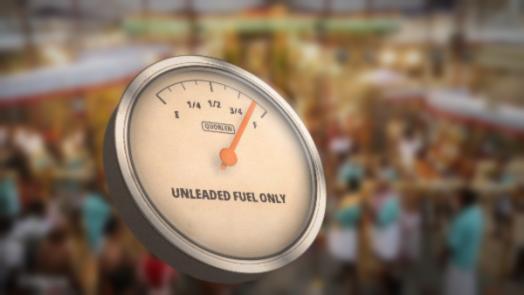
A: 0.875
